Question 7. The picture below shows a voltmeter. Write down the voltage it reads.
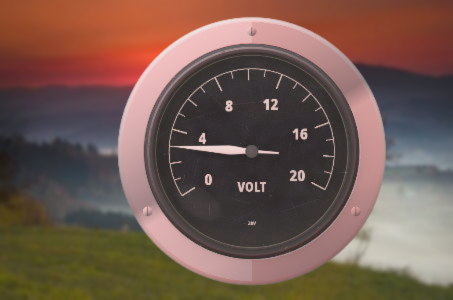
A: 3 V
